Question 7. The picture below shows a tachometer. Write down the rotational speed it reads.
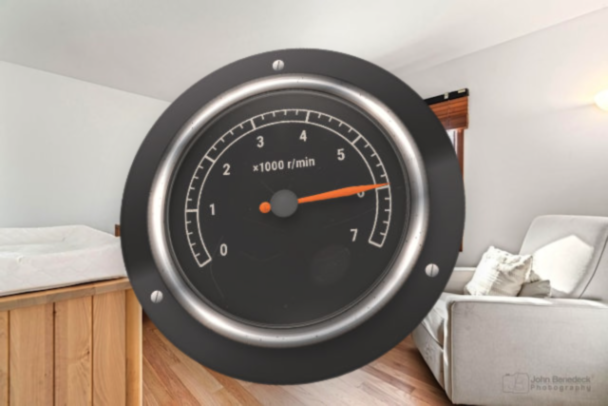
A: 6000 rpm
